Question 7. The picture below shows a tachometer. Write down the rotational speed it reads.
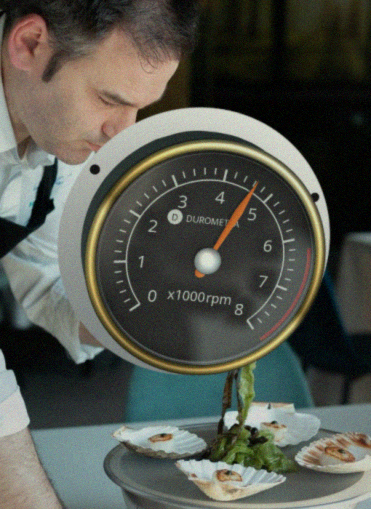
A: 4600 rpm
